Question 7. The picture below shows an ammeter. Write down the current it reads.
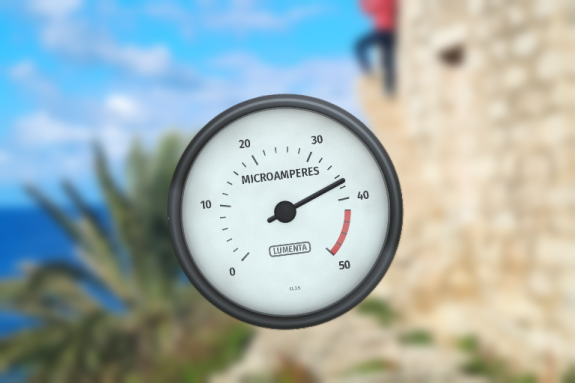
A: 37 µA
